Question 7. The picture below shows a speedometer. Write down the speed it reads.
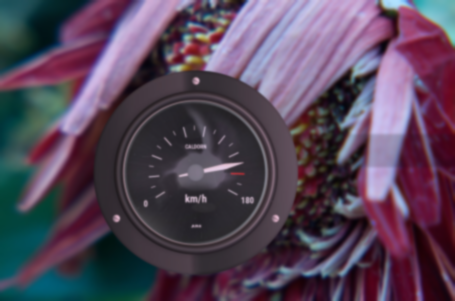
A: 150 km/h
